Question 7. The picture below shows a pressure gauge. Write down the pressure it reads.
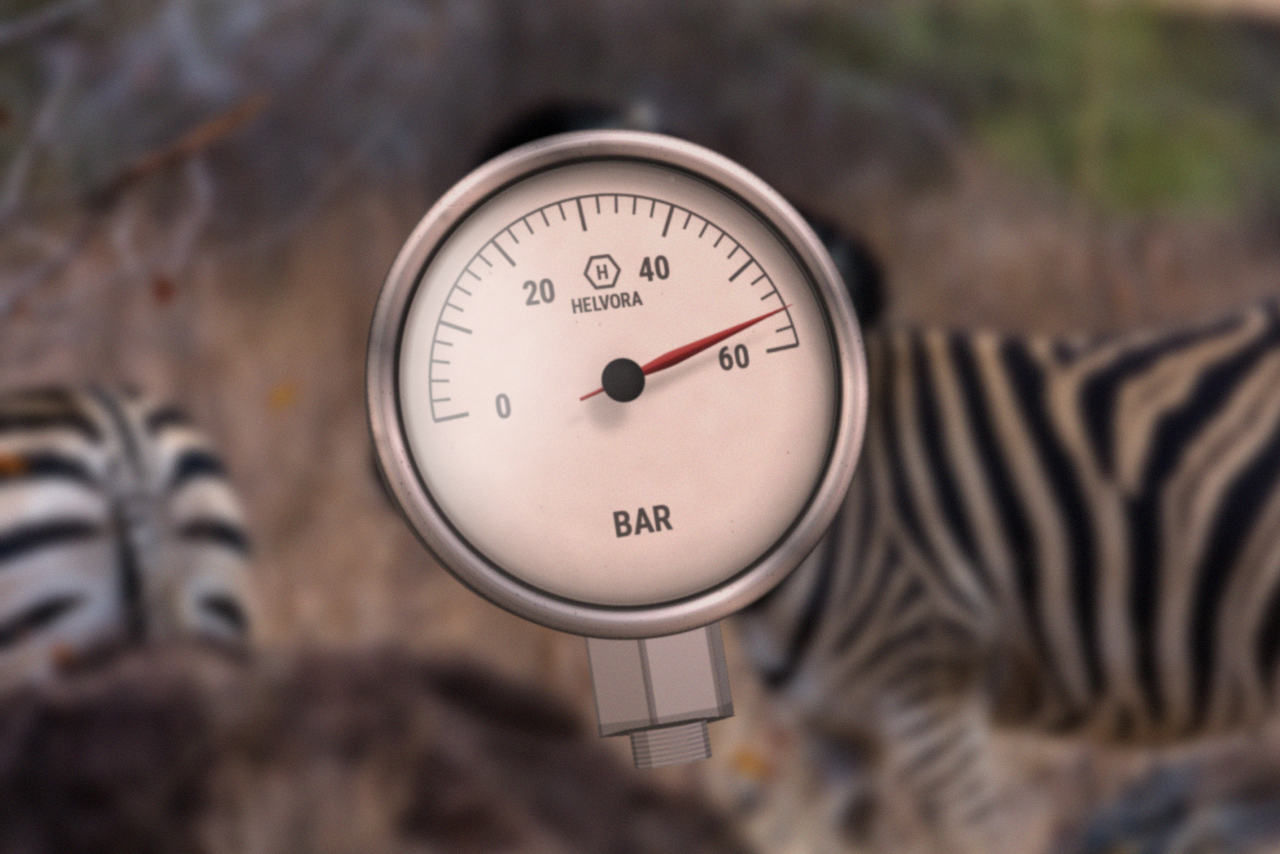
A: 56 bar
